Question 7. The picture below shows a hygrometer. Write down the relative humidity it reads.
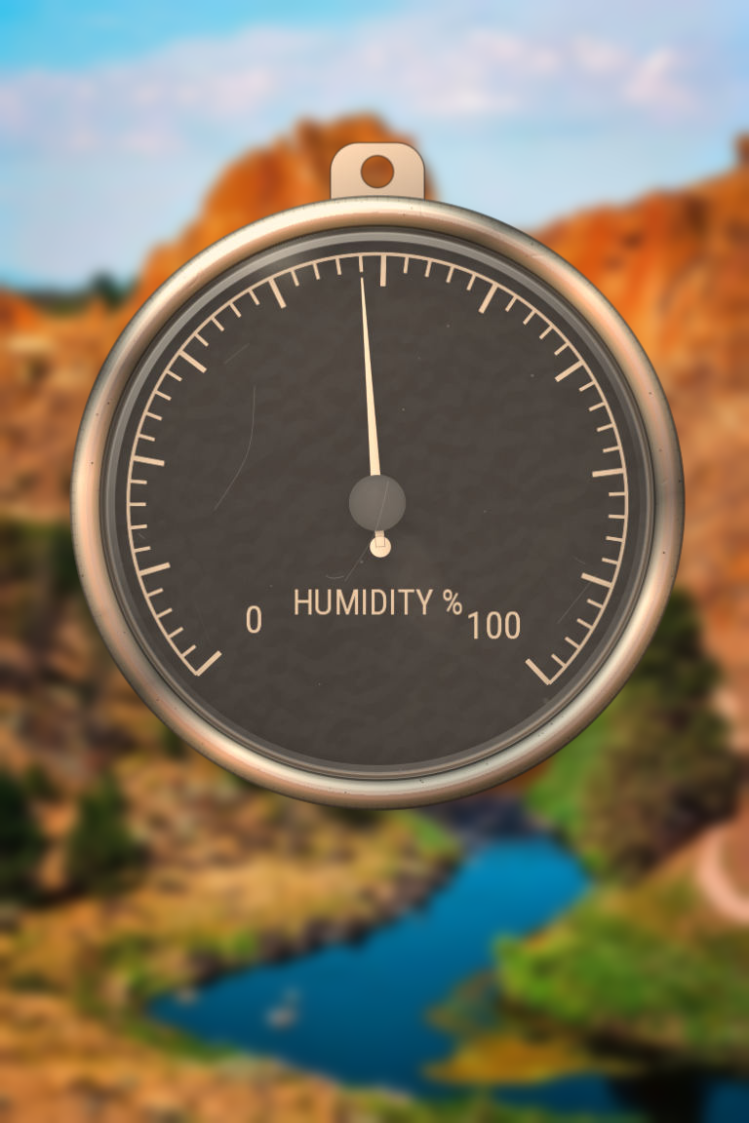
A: 48 %
